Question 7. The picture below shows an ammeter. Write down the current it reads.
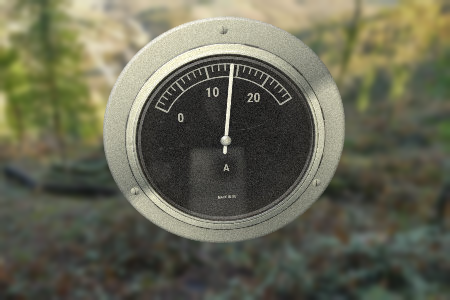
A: 14 A
